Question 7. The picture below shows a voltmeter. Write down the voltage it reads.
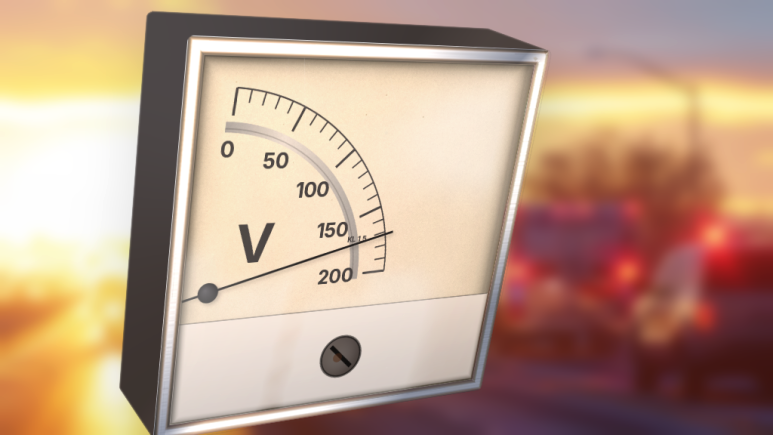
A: 170 V
